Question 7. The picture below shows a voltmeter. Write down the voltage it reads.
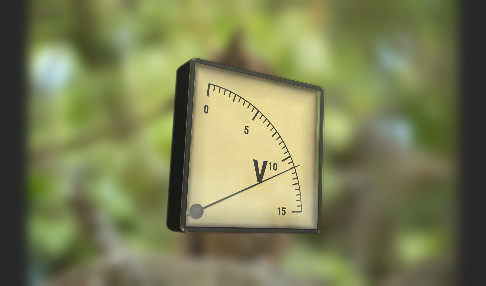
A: 11 V
